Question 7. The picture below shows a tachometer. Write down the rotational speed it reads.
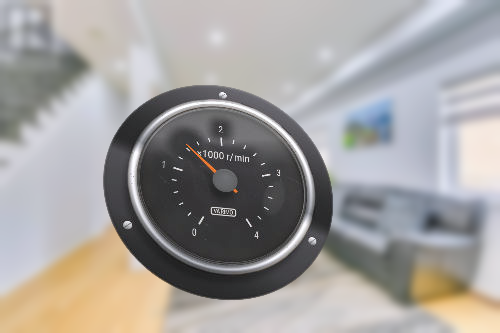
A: 1400 rpm
